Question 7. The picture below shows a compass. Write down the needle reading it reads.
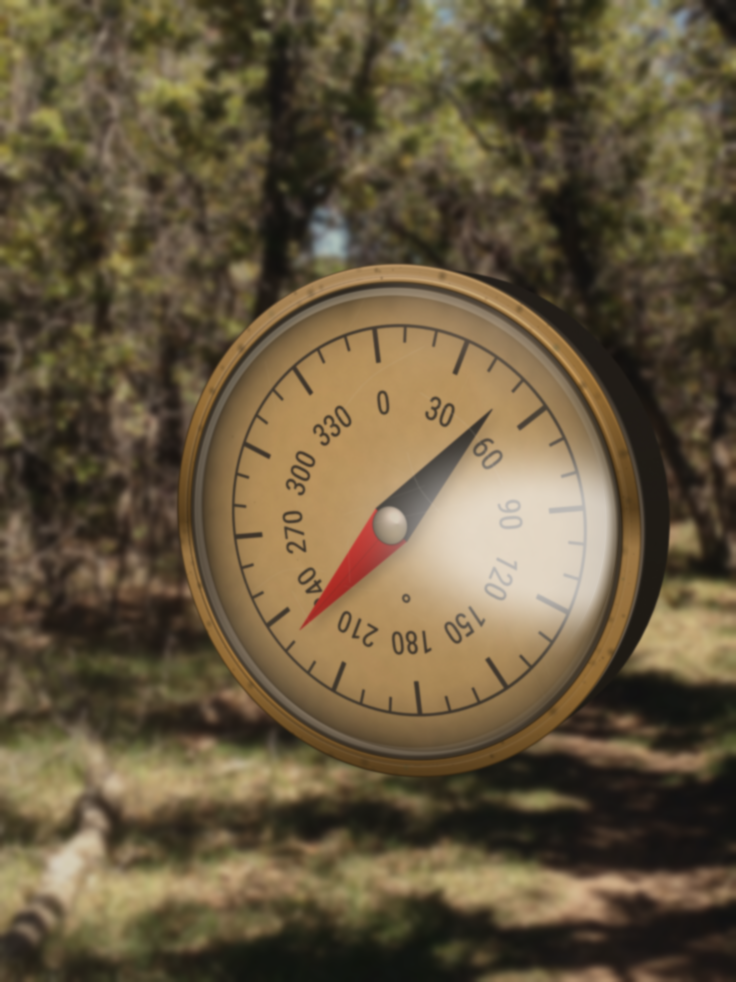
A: 230 °
